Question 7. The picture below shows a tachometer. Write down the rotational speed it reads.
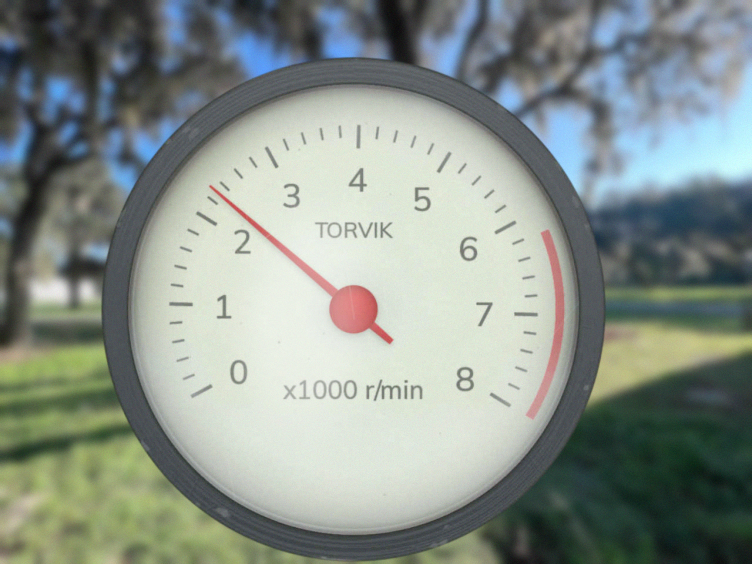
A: 2300 rpm
